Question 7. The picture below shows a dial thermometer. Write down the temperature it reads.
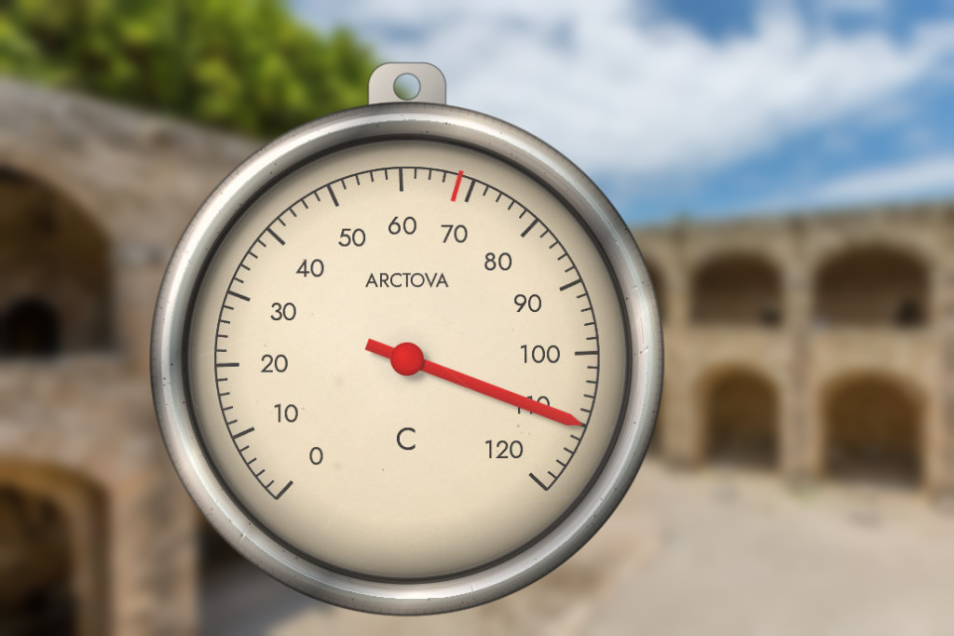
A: 110 °C
